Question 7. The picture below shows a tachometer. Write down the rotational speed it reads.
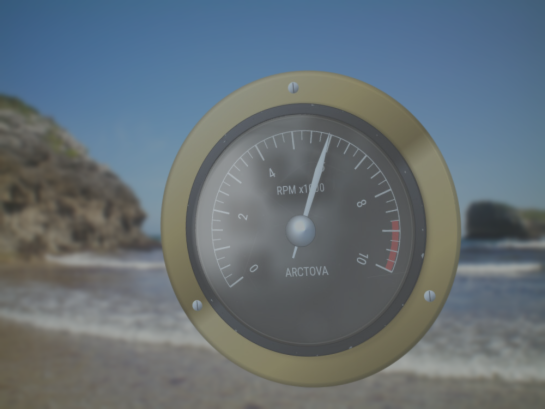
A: 6000 rpm
